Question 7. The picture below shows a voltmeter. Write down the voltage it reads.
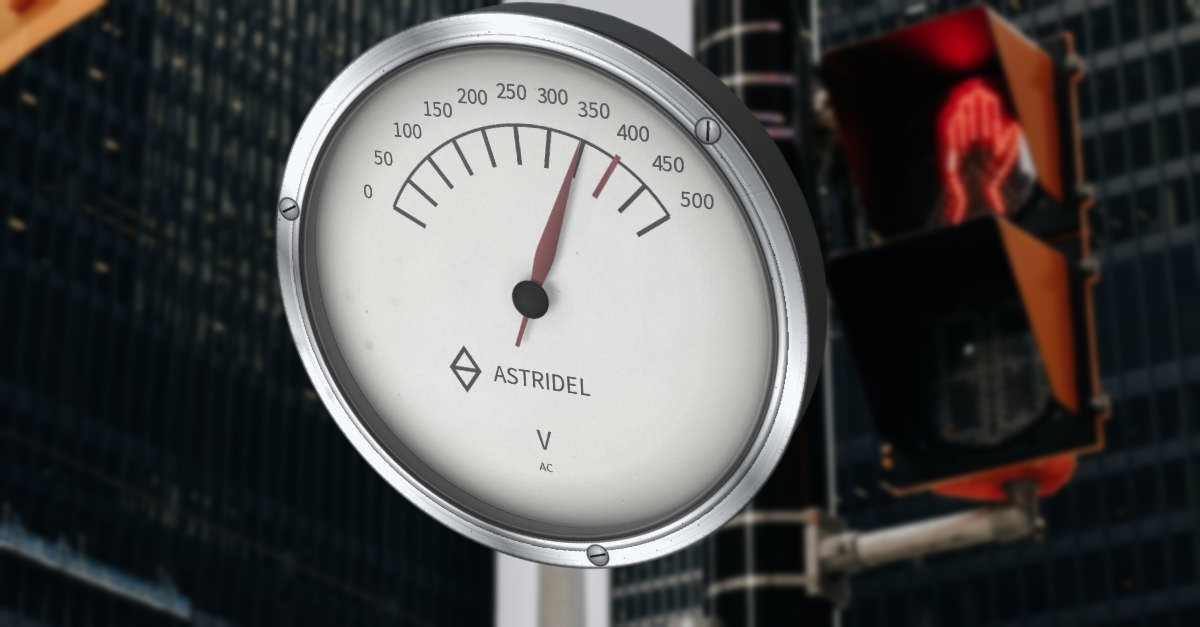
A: 350 V
